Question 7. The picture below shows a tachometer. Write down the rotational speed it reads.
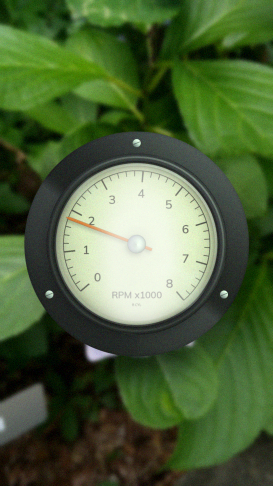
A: 1800 rpm
